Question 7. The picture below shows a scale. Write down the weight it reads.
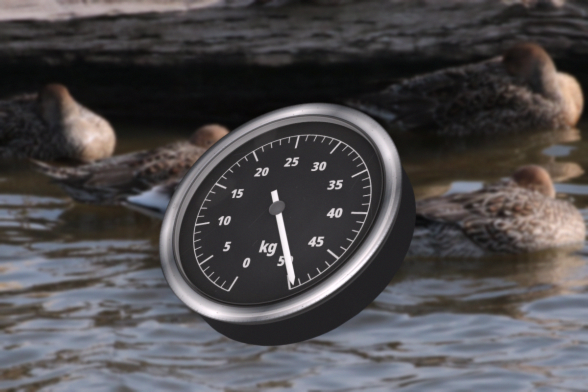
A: 49.5 kg
